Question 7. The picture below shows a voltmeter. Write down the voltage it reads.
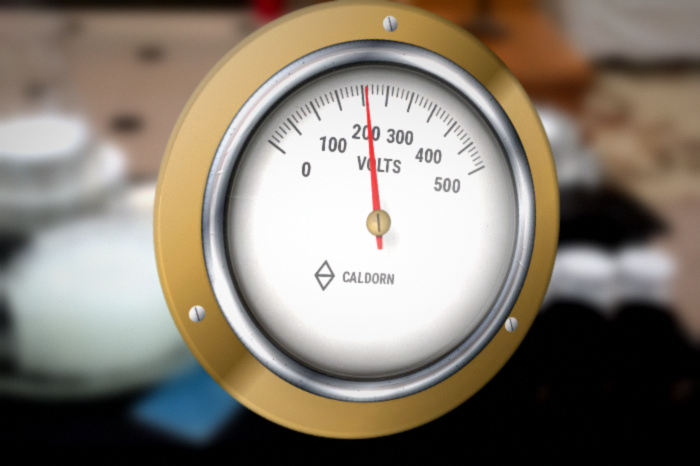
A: 200 V
